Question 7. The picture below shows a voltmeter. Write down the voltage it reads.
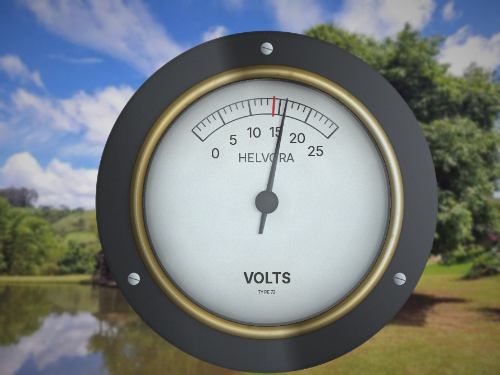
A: 16 V
